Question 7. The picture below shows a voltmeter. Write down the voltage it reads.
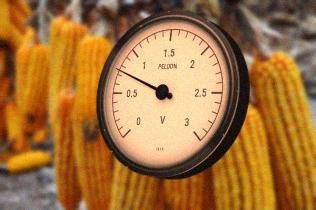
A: 0.75 V
